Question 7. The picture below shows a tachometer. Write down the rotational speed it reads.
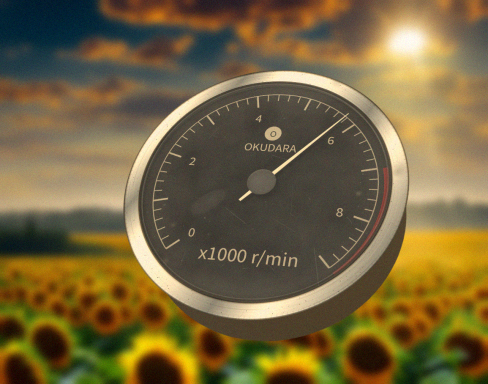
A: 5800 rpm
